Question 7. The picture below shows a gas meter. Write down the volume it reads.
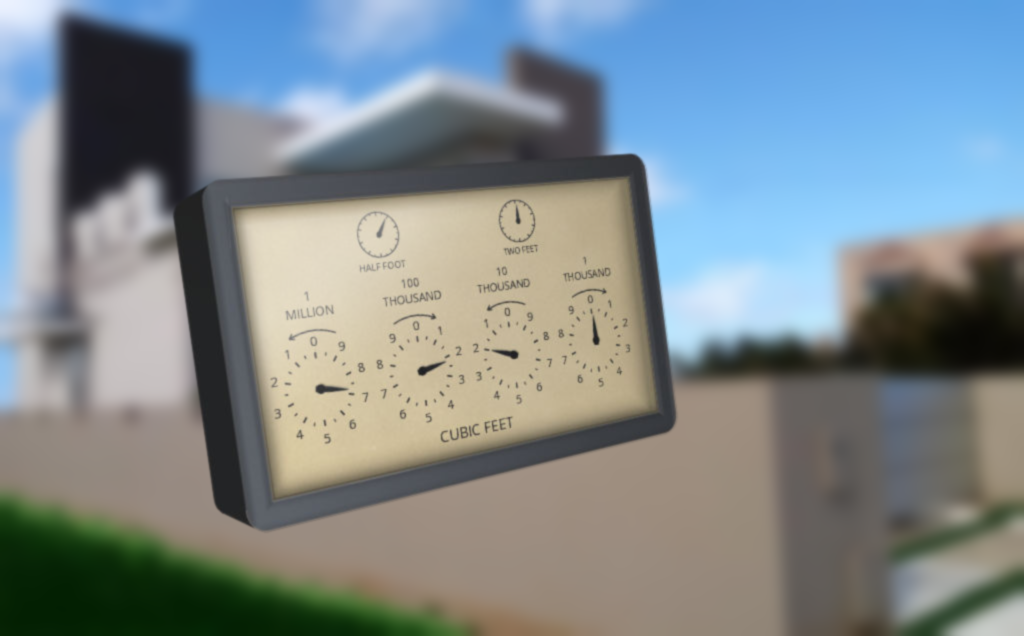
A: 722000 ft³
